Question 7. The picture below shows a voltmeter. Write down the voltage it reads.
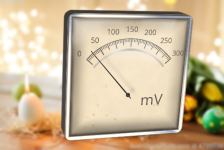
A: 25 mV
